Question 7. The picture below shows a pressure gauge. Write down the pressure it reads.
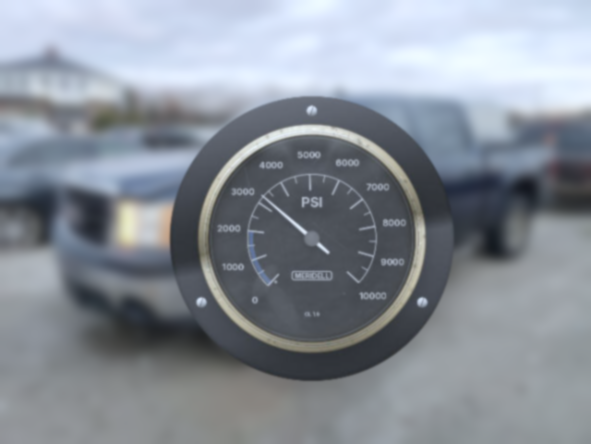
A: 3250 psi
